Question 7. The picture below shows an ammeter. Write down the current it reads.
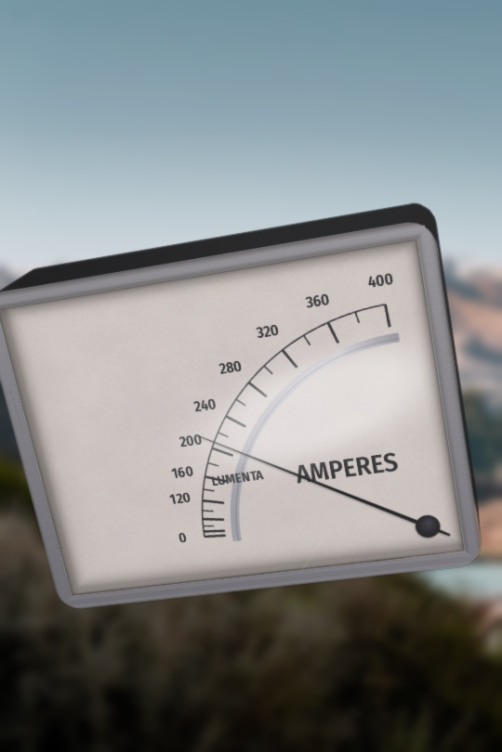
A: 210 A
